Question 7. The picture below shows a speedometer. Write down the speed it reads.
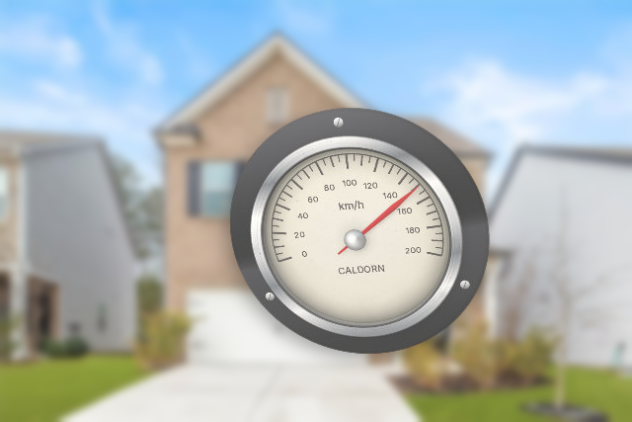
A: 150 km/h
